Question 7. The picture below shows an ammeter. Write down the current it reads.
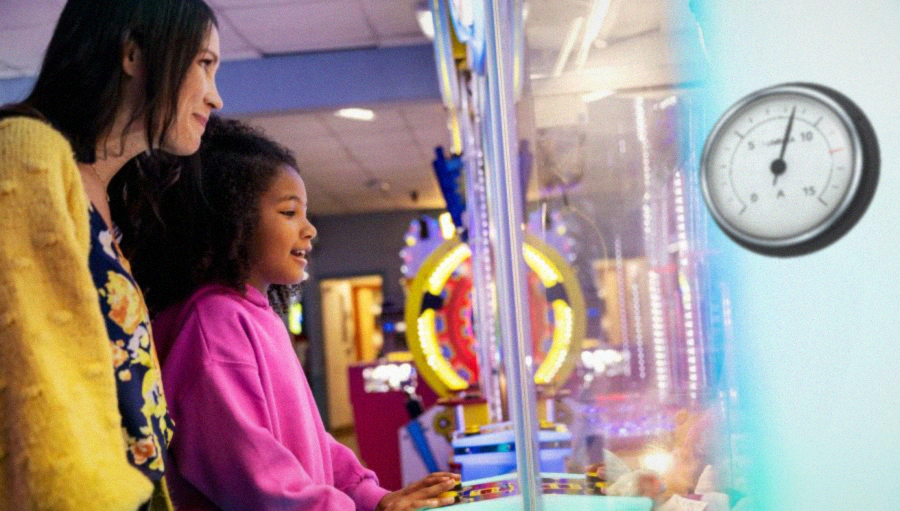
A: 8.5 A
